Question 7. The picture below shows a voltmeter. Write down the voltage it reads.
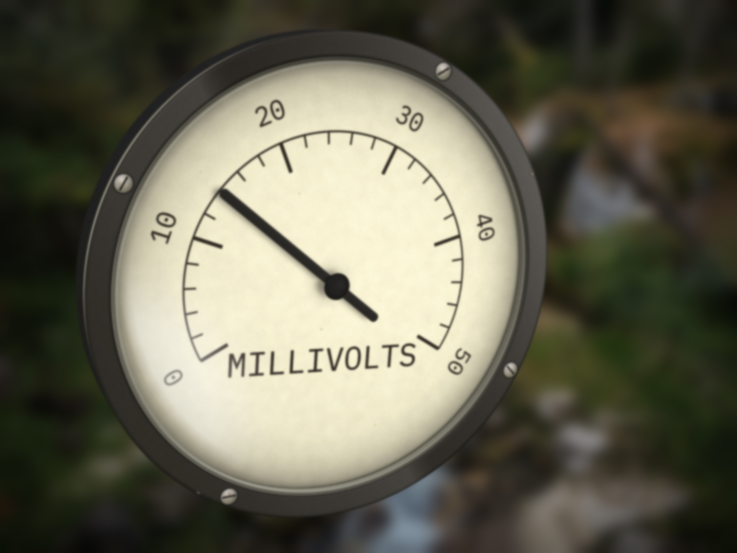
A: 14 mV
